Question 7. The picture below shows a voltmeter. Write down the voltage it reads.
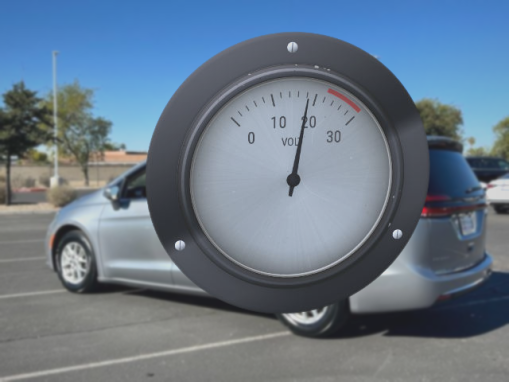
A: 18 V
